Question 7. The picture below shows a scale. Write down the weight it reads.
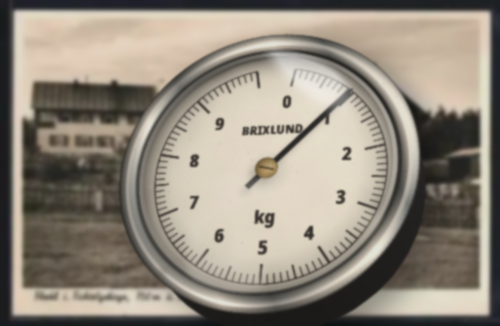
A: 1 kg
